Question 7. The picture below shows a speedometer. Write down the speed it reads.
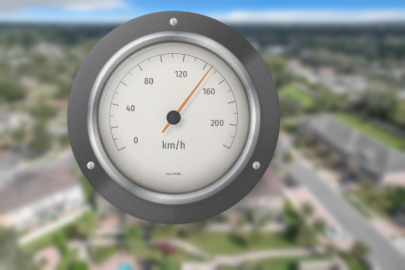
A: 145 km/h
